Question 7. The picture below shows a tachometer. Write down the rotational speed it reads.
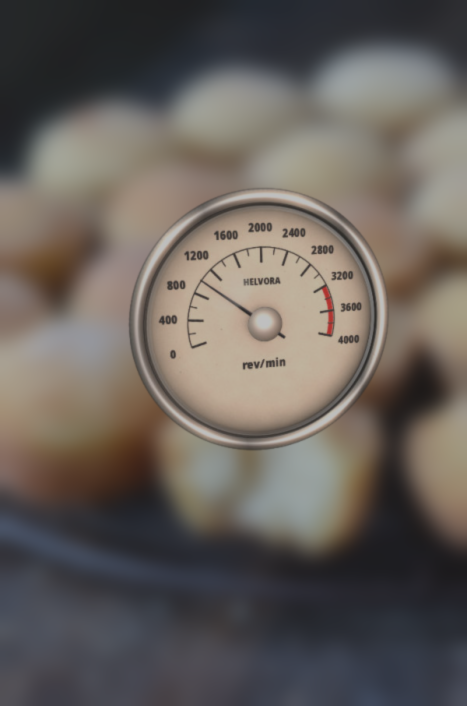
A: 1000 rpm
